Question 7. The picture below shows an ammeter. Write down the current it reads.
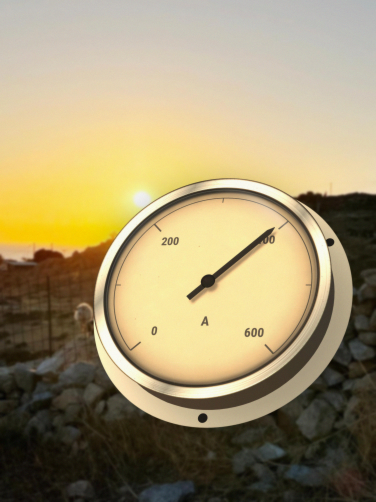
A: 400 A
